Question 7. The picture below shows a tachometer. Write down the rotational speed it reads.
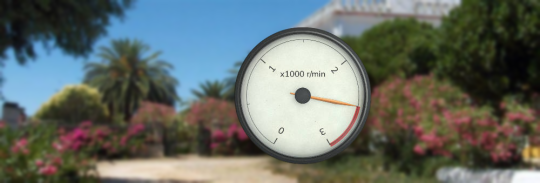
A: 2500 rpm
